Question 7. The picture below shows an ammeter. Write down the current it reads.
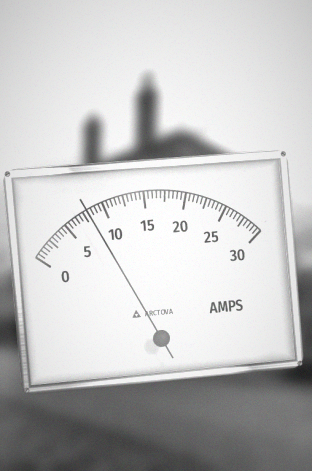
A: 8 A
